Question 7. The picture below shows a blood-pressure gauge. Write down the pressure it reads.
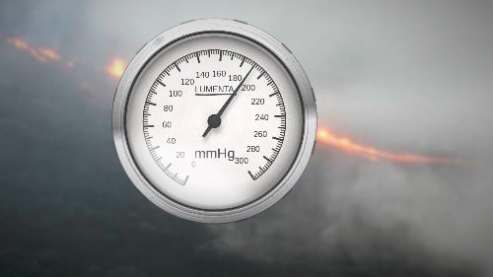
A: 190 mmHg
